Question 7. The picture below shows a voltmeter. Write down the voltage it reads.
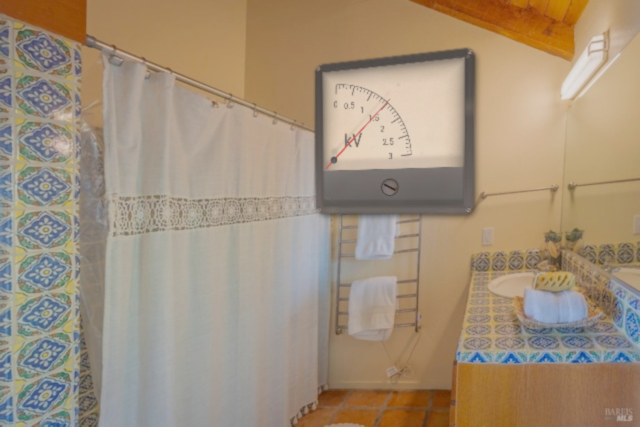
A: 1.5 kV
